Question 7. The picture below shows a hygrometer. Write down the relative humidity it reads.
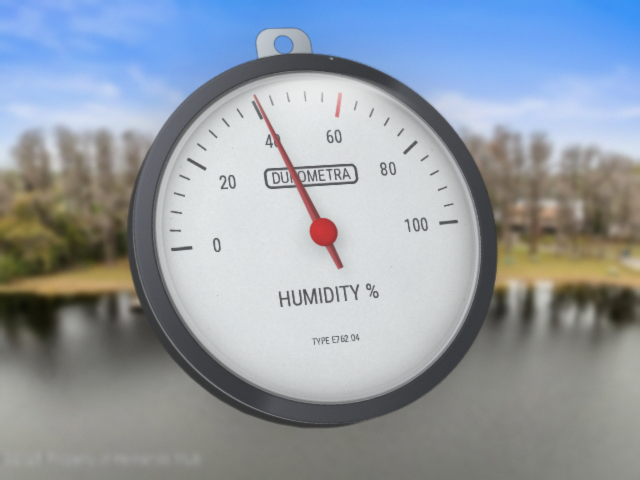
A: 40 %
